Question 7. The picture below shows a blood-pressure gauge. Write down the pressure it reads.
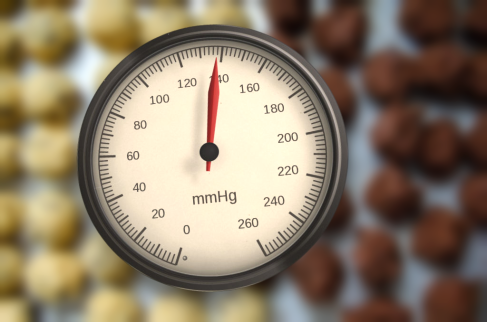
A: 138 mmHg
